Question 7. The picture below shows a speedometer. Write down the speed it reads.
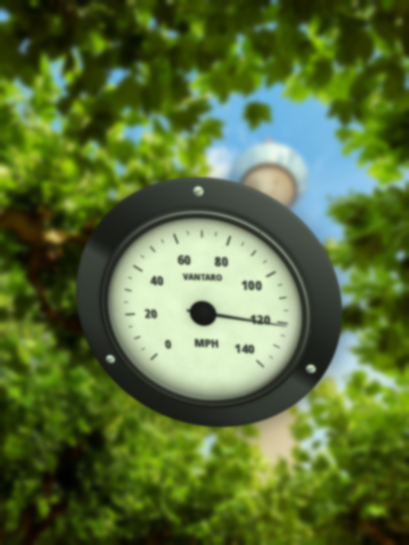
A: 120 mph
